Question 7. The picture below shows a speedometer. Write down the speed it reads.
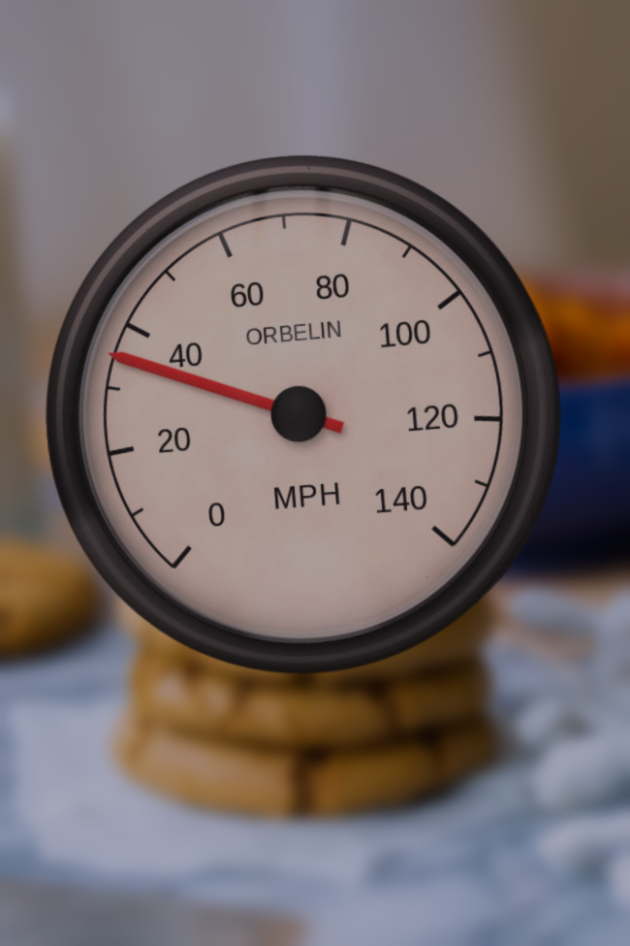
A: 35 mph
